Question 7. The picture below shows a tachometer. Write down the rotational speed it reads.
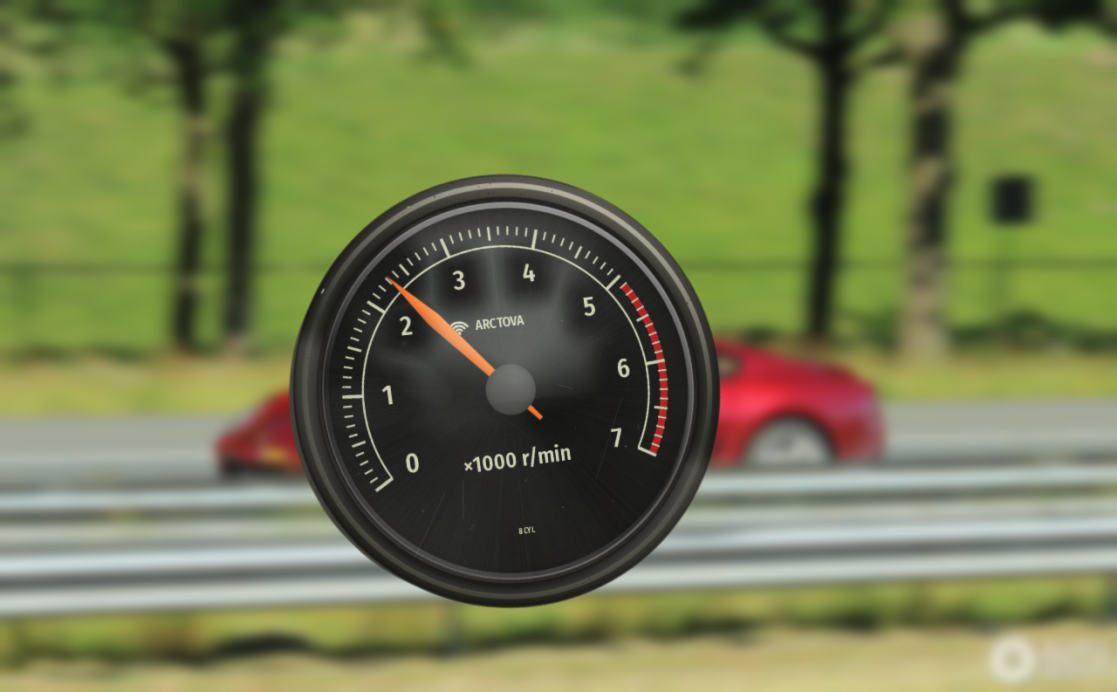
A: 2300 rpm
